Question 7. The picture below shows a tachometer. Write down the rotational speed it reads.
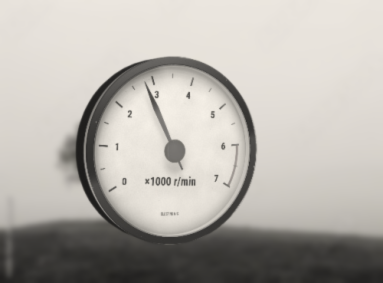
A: 2750 rpm
